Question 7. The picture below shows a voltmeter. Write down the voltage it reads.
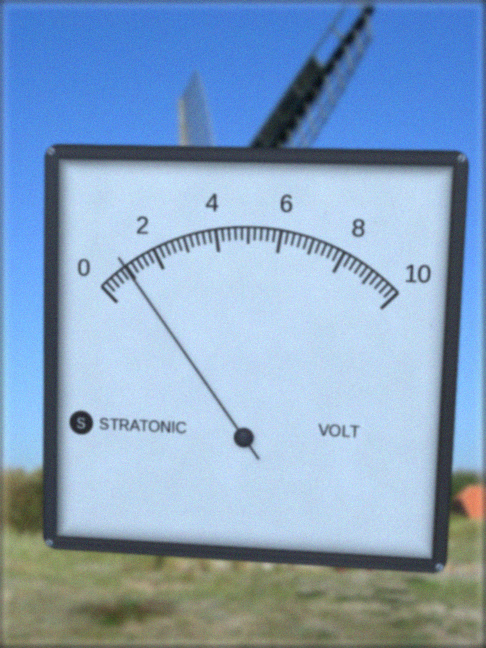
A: 1 V
